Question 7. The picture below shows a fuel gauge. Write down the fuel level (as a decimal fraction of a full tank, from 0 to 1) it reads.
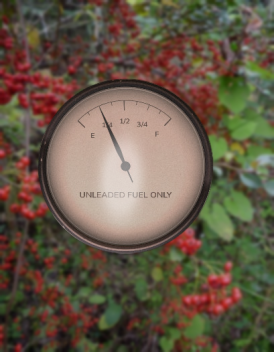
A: 0.25
